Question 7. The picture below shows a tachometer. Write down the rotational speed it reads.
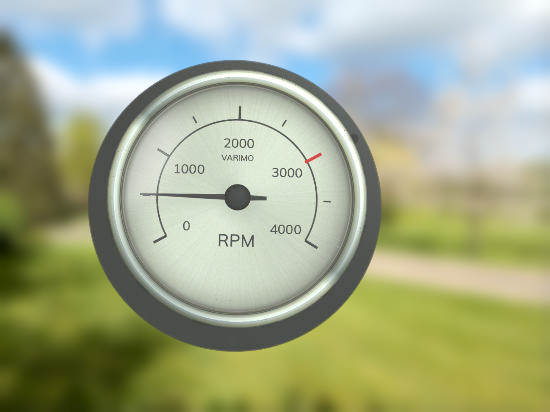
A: 500 rpm
